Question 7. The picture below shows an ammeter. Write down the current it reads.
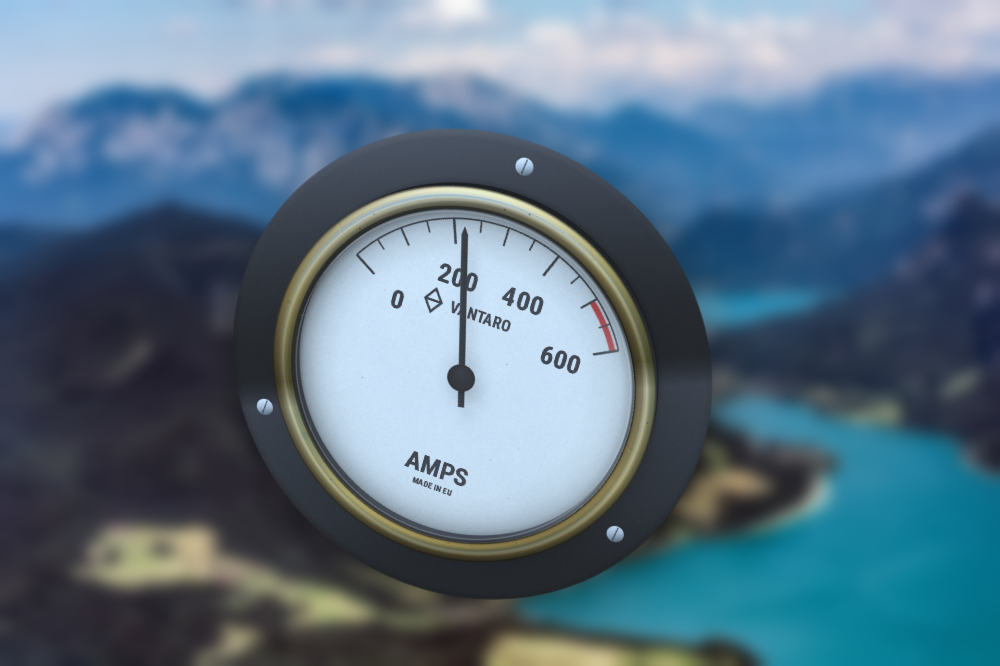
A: 225 A
